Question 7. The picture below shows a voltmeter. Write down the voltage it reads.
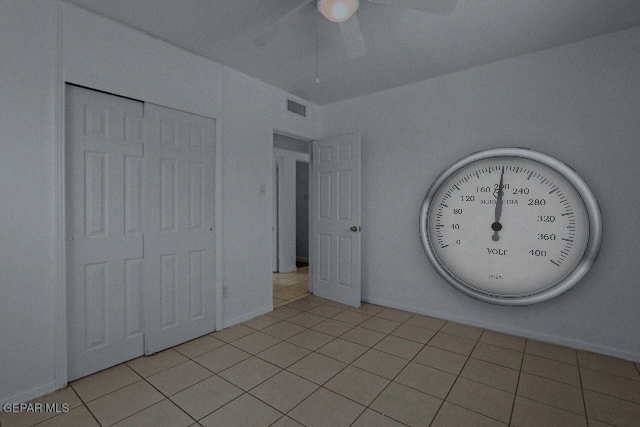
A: 200 V
